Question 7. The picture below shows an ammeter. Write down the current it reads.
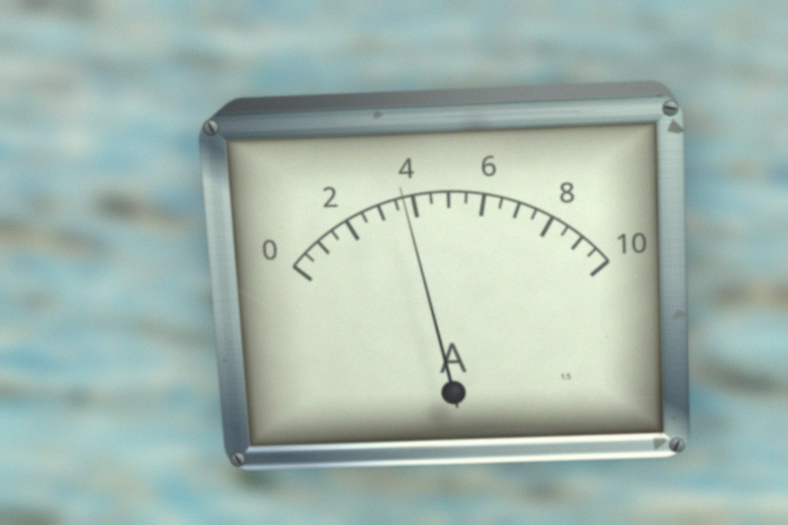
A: 3.75 A
